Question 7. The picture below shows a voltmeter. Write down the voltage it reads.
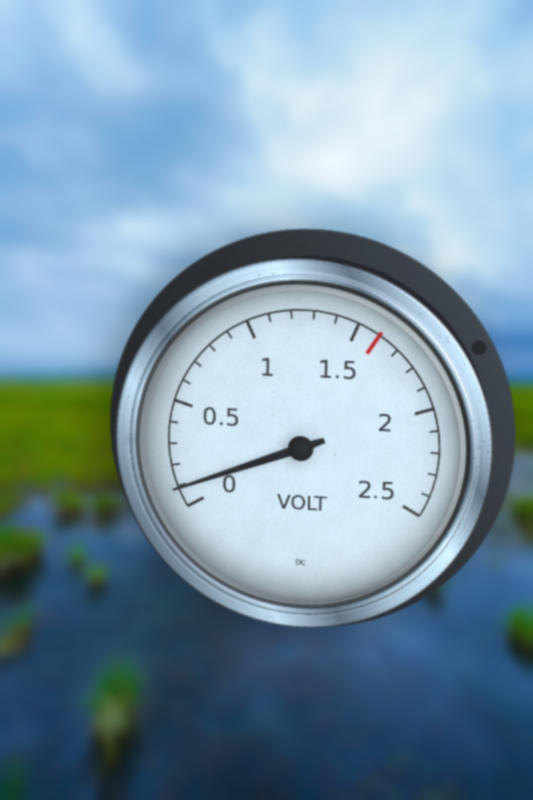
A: 0.1 V
